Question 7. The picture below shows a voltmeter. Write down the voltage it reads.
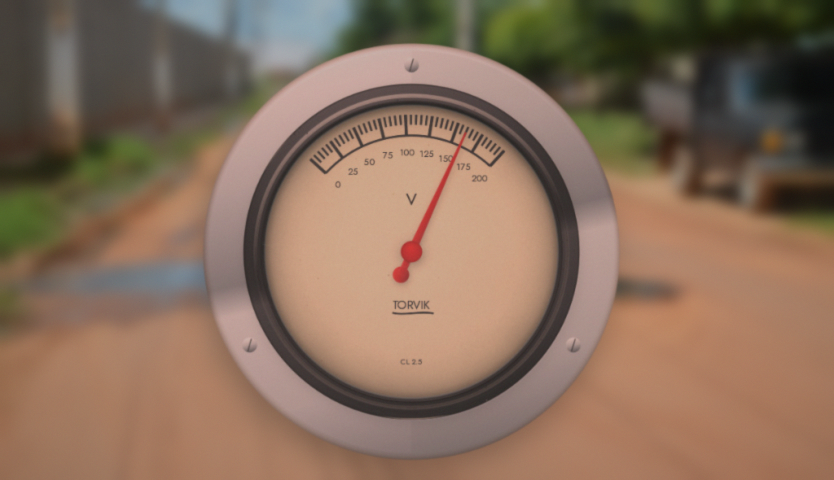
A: 160 V
